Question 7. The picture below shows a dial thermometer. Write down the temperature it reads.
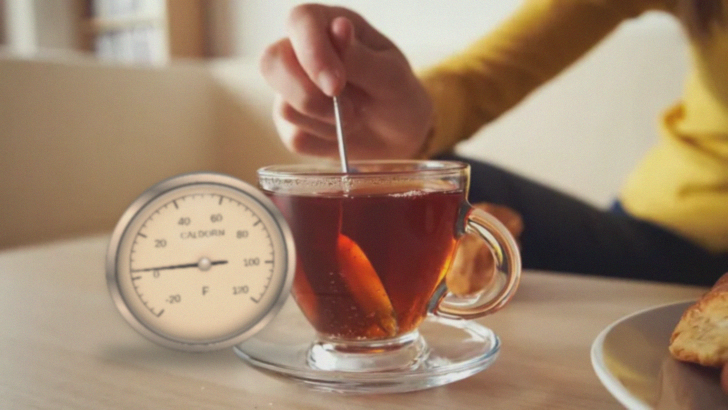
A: 4 °F
